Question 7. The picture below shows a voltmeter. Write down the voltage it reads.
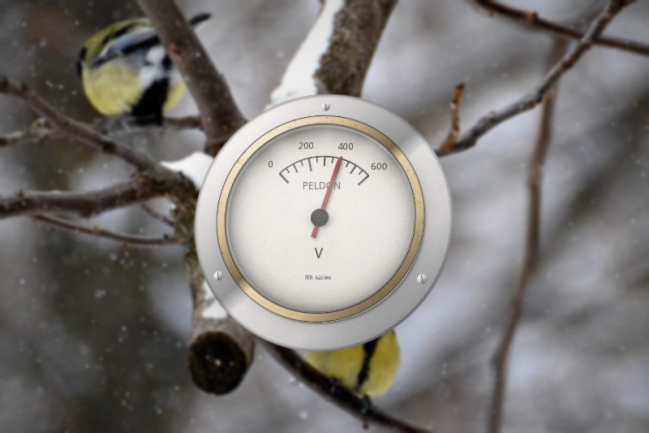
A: 400 V
